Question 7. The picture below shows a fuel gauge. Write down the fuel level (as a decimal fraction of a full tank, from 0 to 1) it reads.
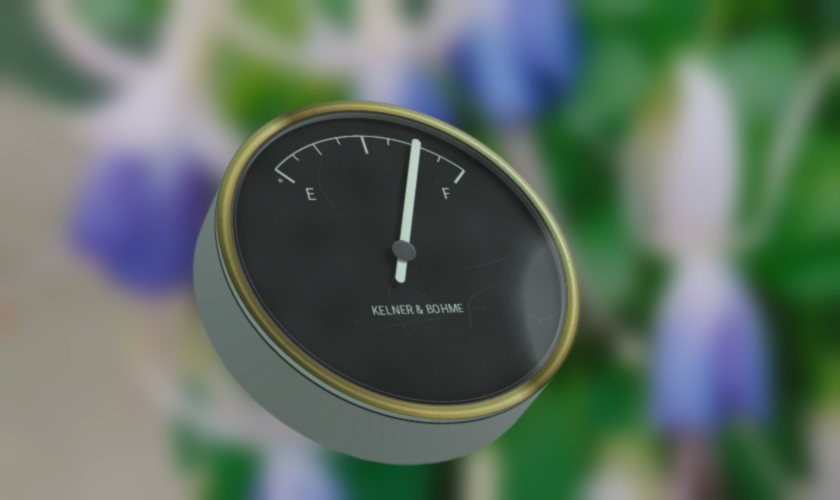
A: 0.75
